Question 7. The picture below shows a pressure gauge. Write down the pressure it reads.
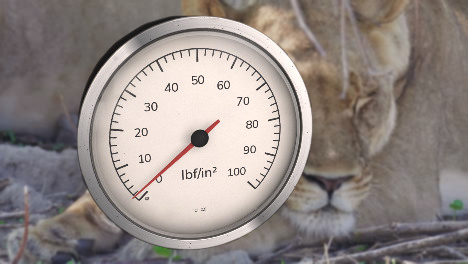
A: 2 psi
